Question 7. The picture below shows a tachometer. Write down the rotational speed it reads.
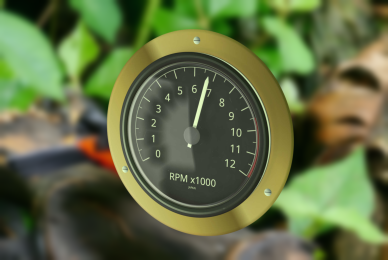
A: 6750 rpm
